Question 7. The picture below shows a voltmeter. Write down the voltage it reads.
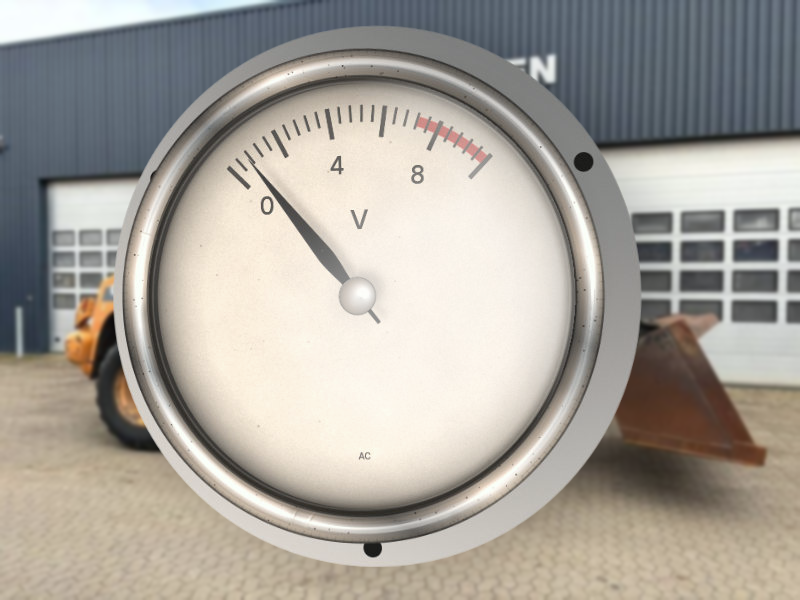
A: 0.8 V
